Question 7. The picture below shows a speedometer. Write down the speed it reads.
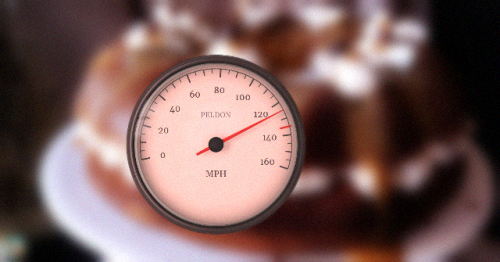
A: 125 mph
